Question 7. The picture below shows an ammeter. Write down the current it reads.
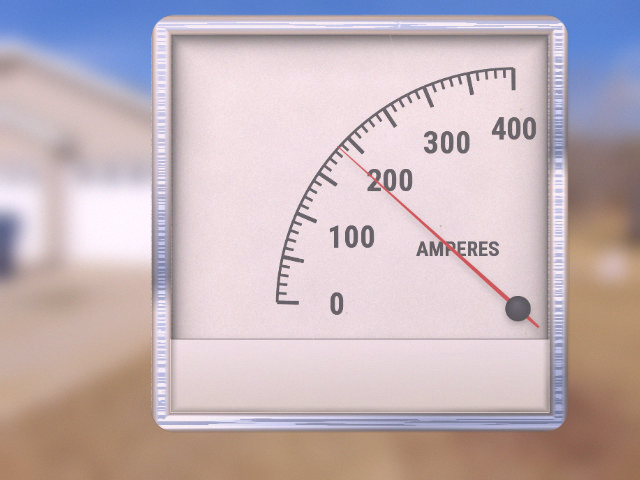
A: 185 A
